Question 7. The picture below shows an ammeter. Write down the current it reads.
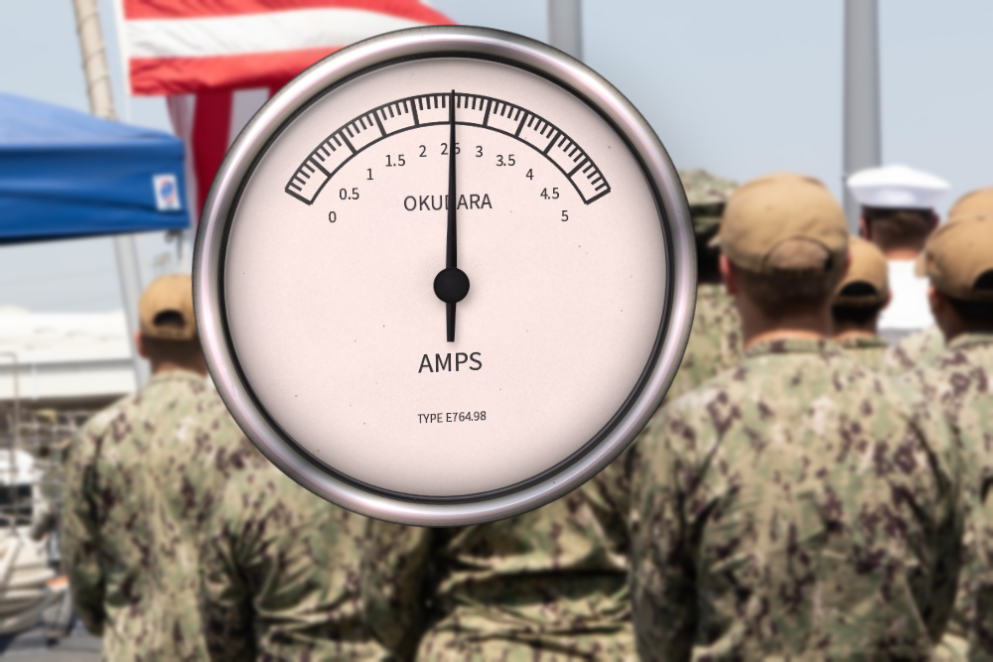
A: 2.5 A
